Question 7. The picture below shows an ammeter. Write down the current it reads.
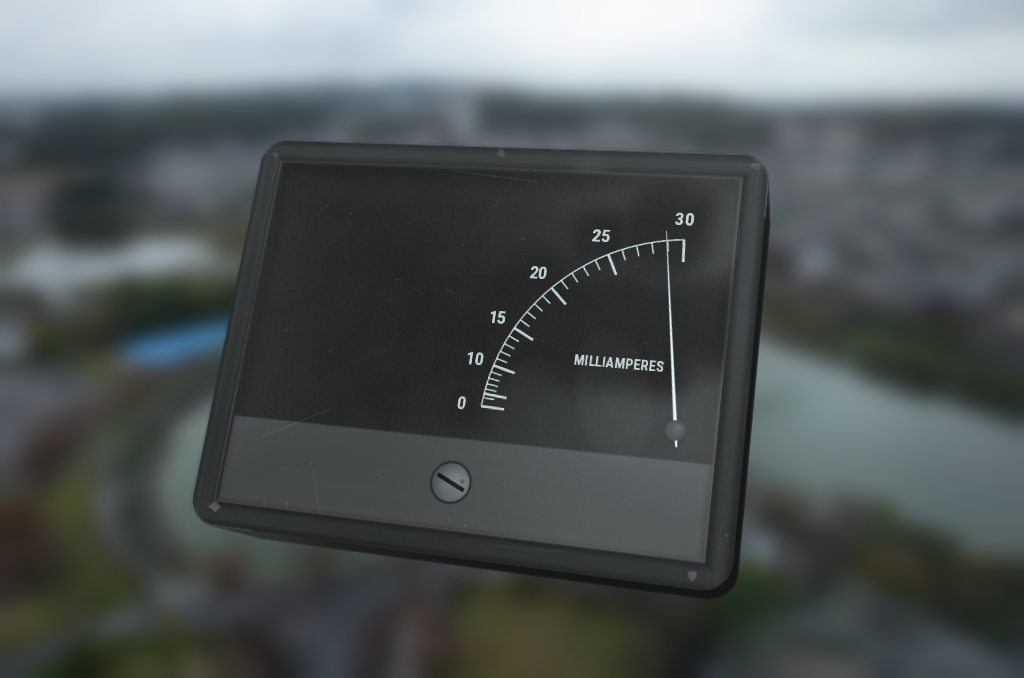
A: 29 mA
